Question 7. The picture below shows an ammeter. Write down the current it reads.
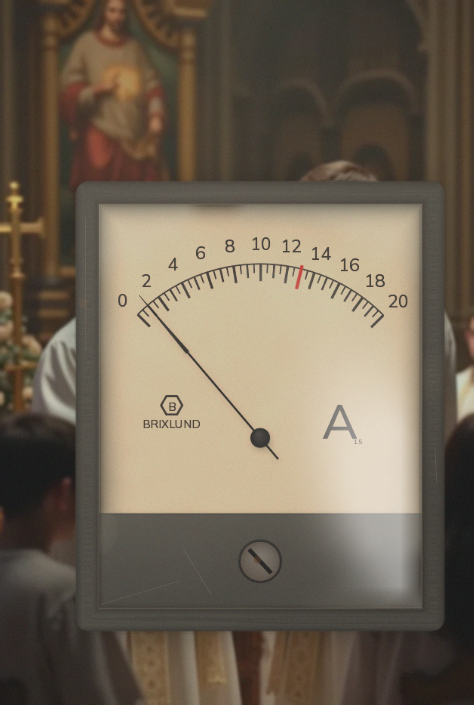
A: 1 A
